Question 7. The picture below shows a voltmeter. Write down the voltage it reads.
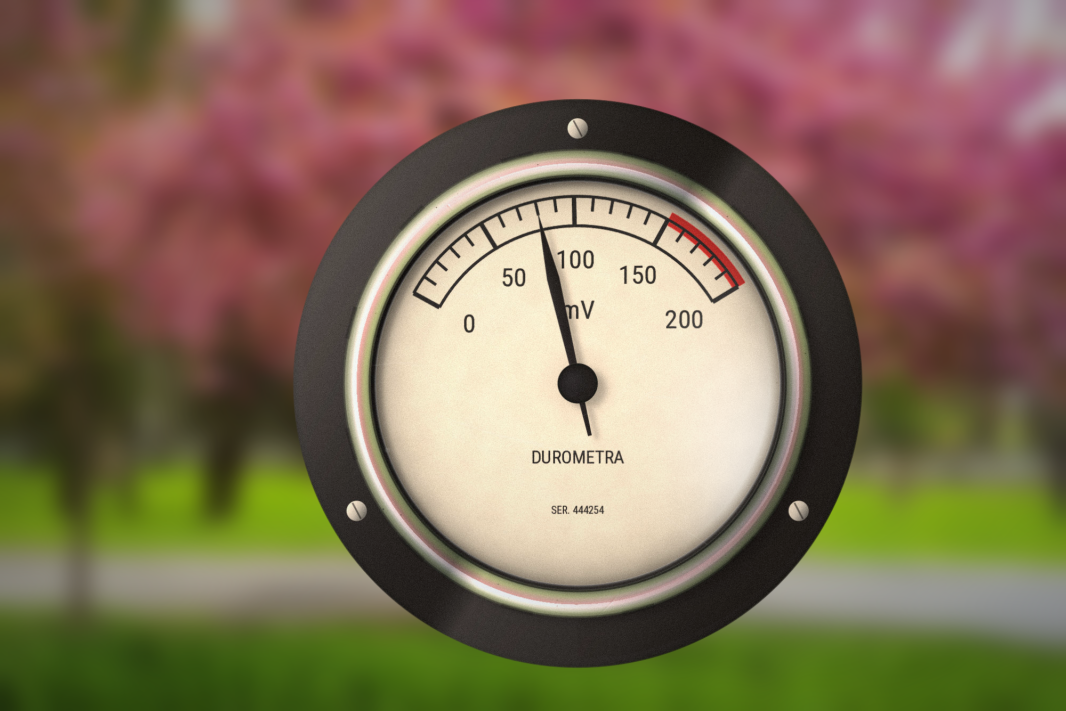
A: 80 mV
